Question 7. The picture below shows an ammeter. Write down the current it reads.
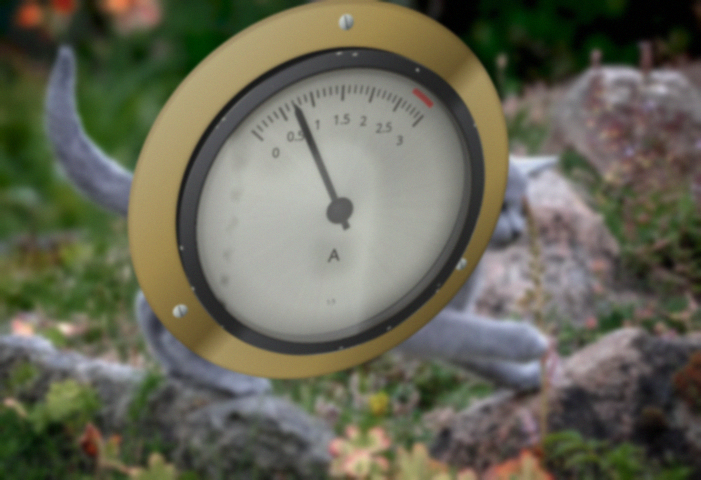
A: 0.7 A
